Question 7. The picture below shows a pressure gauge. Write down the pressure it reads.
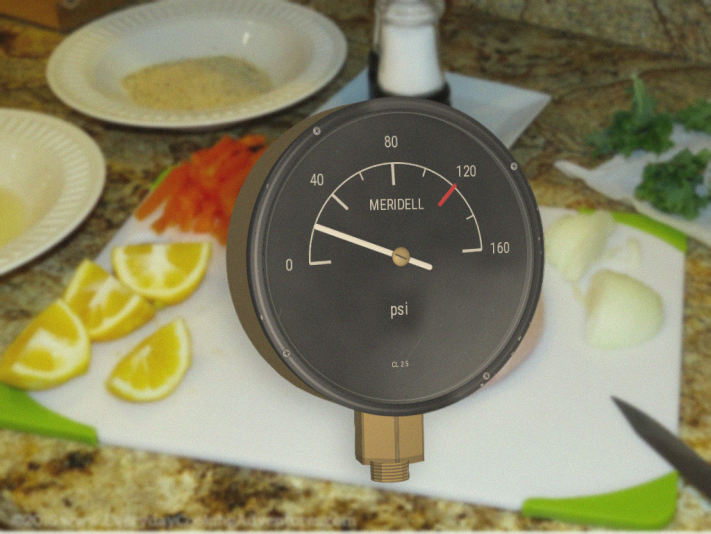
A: 20 psi
